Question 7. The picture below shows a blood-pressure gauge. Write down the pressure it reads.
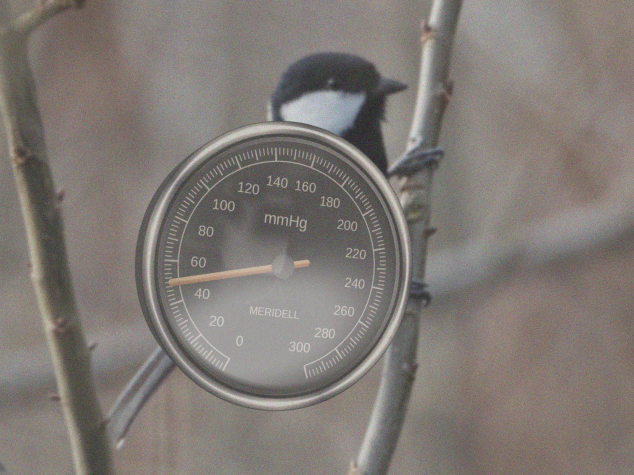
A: 50 mmHg
